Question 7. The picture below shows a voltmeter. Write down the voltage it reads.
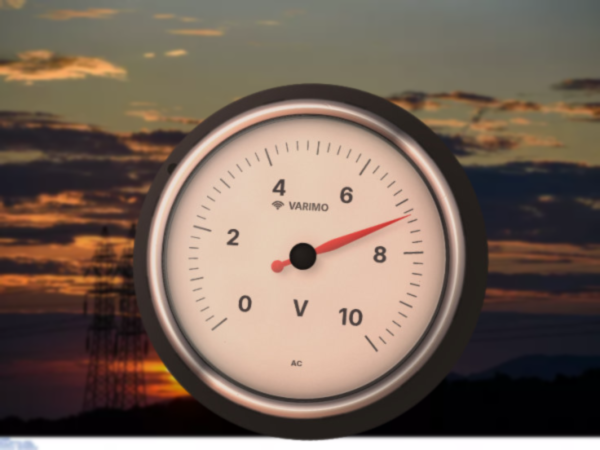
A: 7.3 V
